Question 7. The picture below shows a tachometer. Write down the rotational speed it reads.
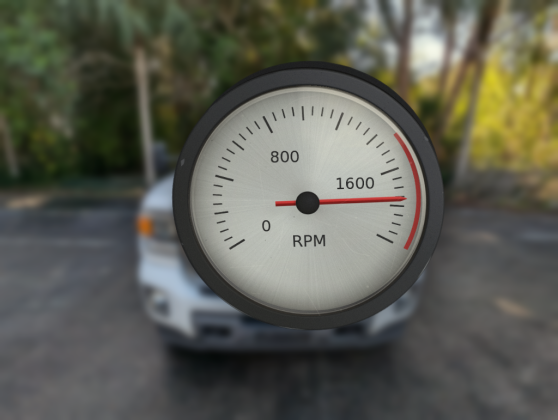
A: 1750 rpm
